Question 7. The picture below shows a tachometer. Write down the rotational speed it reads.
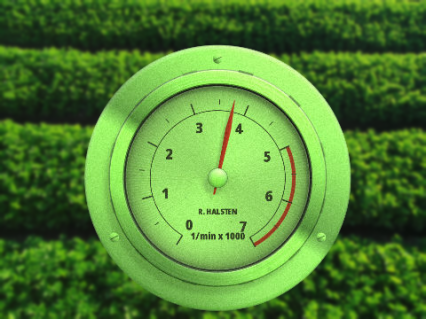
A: 3750 rpm
